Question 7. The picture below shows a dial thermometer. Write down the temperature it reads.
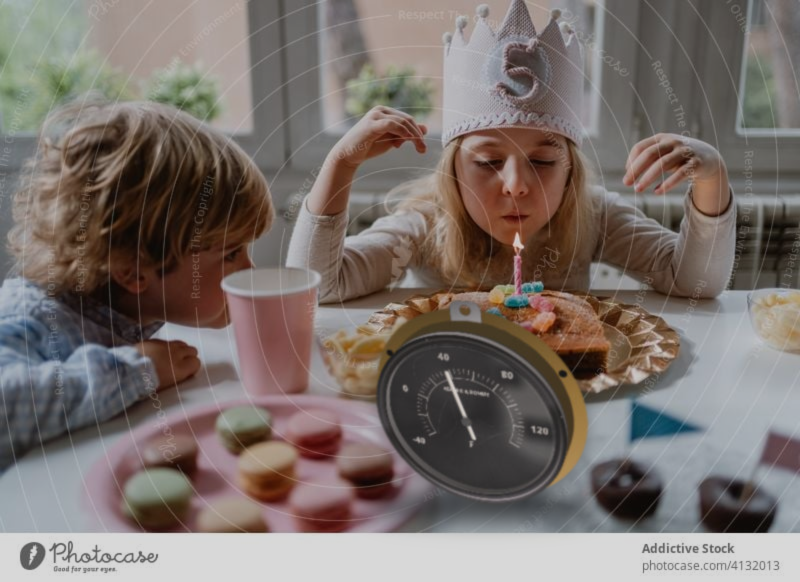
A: 40 °F
